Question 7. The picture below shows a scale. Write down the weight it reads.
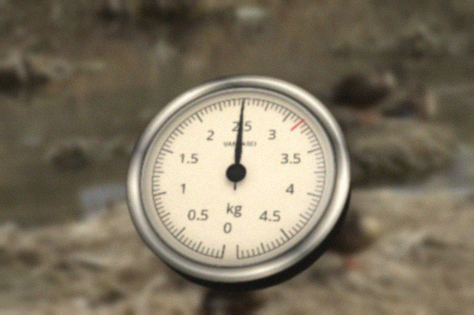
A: 2.5 kg
